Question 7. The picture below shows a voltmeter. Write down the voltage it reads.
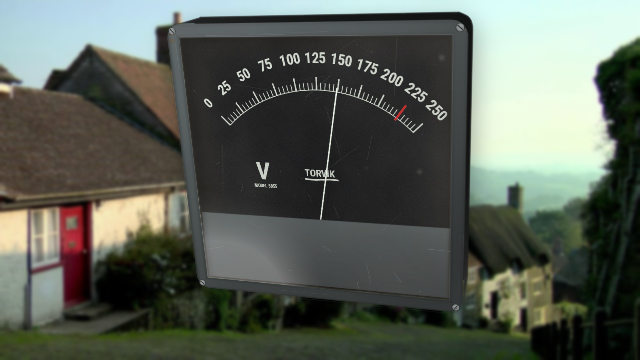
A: 150 V
